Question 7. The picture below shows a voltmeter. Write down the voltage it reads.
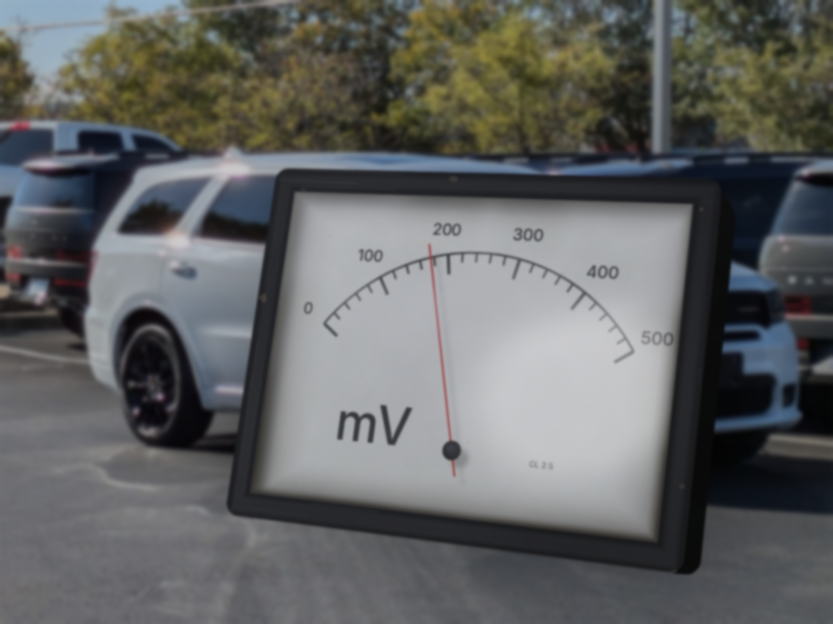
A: 180 mV
